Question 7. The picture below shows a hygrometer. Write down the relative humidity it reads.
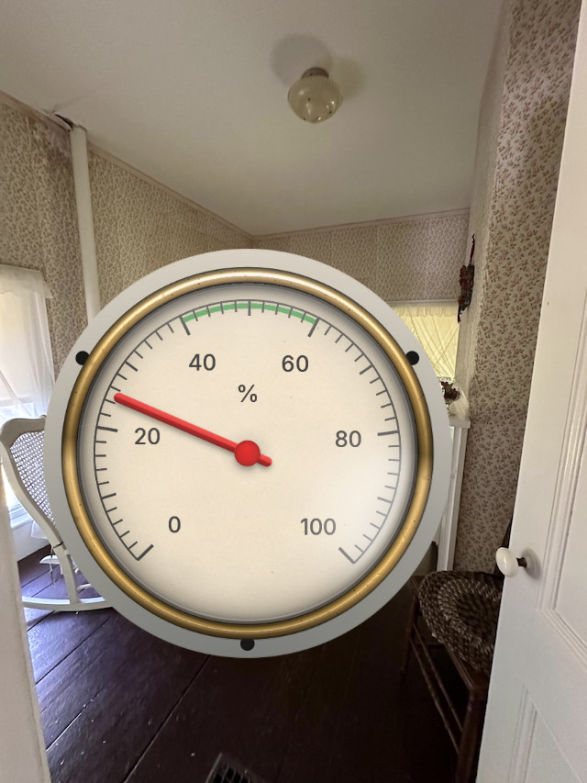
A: 25 %
